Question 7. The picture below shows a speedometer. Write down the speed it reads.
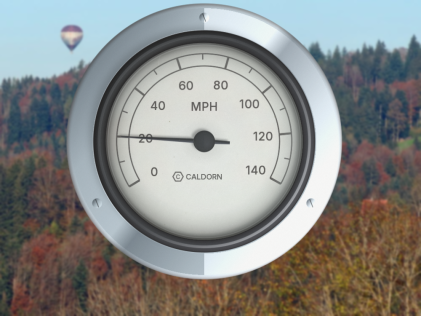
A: 20 mph
